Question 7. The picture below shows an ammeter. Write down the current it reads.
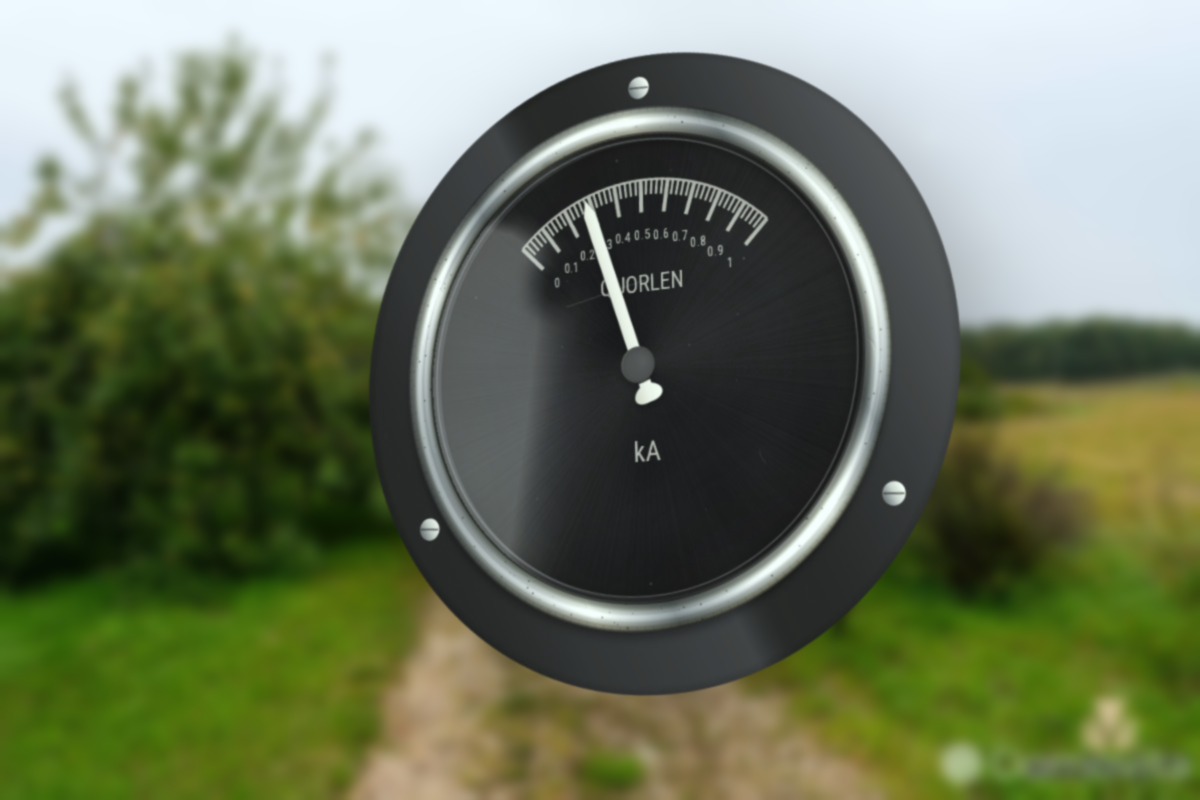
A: 0.3 kA
